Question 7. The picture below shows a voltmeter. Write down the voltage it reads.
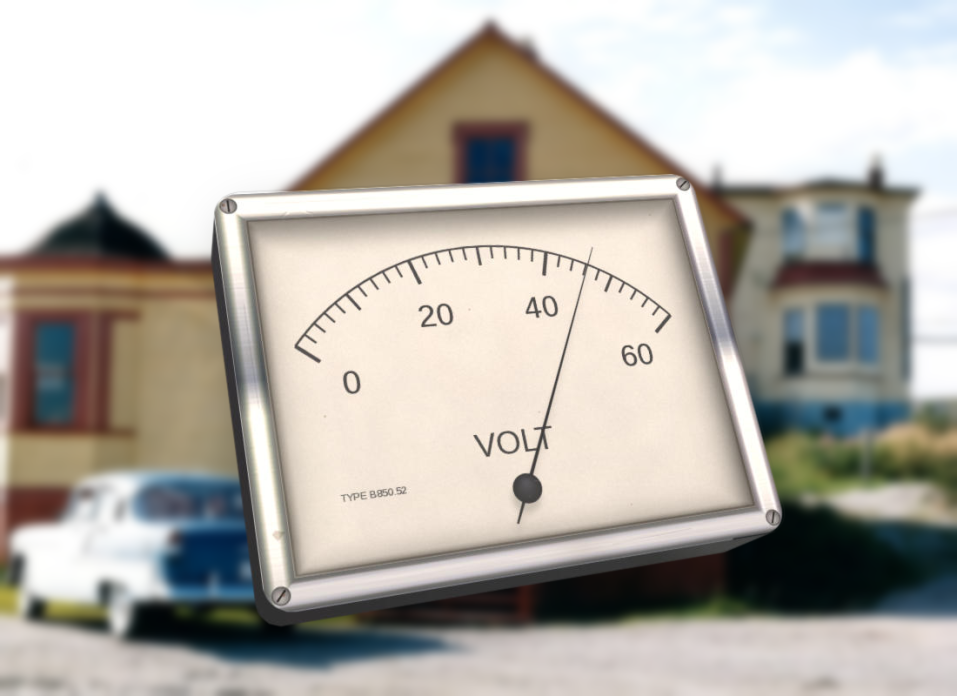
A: 46 V
